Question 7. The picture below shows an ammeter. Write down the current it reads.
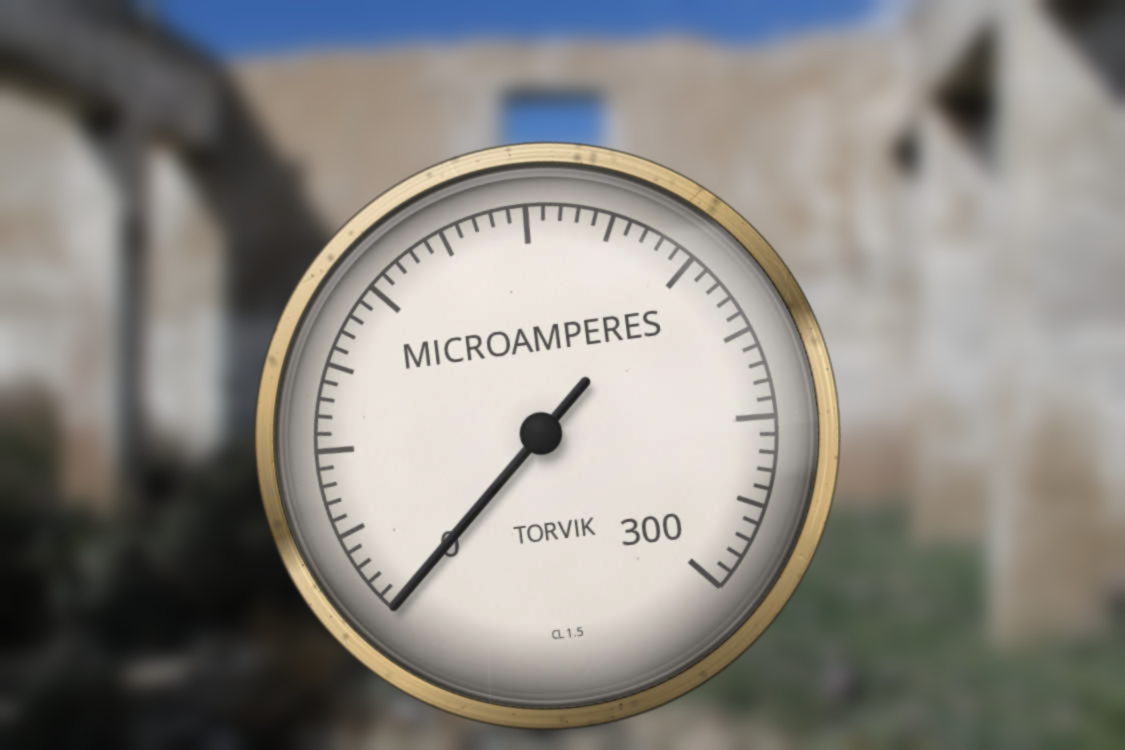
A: 0 µA
